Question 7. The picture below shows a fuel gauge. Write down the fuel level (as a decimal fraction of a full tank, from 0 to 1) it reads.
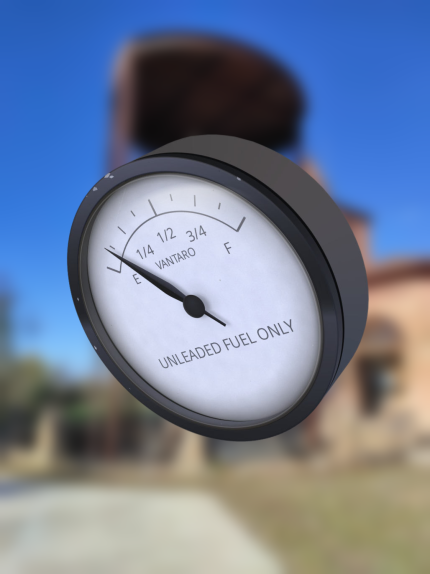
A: 0.125
